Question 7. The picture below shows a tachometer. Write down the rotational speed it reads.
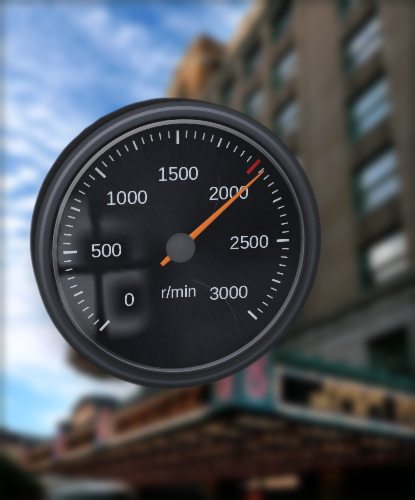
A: 2050 rpm
